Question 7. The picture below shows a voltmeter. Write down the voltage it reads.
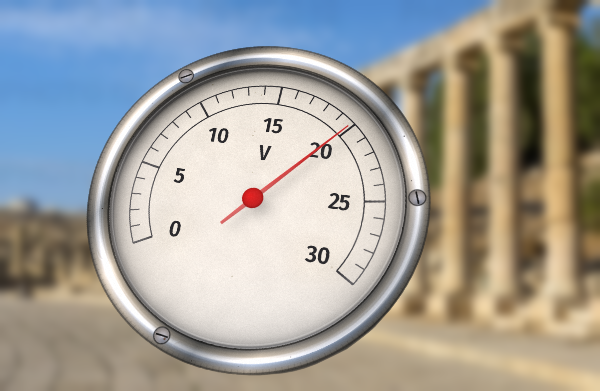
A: 20 V
